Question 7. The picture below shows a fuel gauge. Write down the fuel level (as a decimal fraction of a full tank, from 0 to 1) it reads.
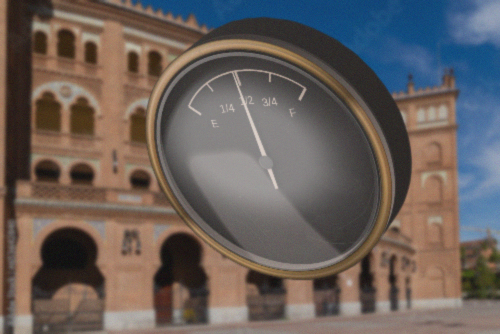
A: 0.5
